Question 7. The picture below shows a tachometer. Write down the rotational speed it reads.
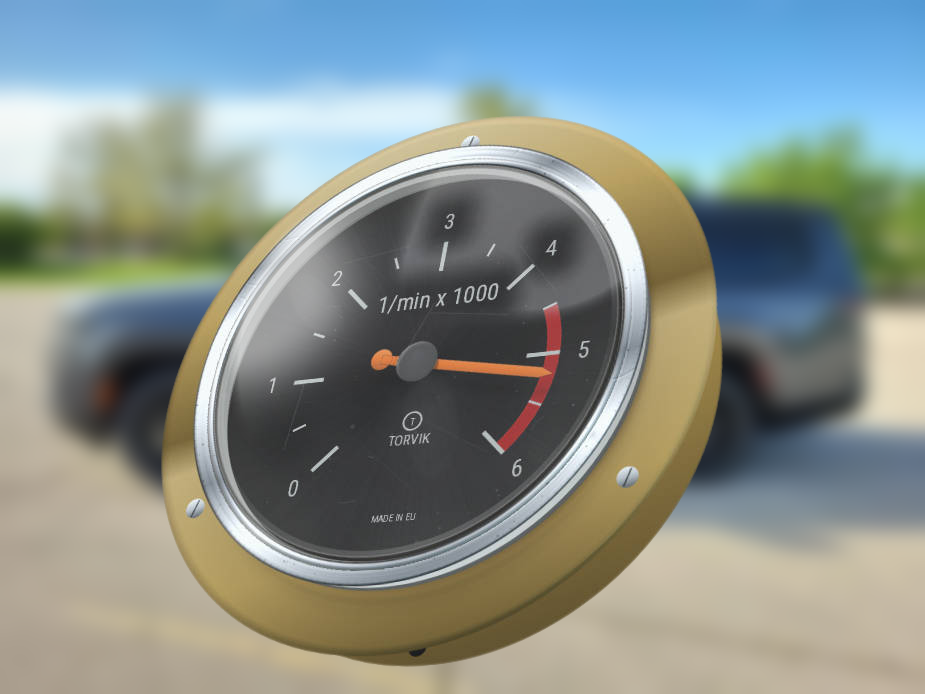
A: 5250 rpm
